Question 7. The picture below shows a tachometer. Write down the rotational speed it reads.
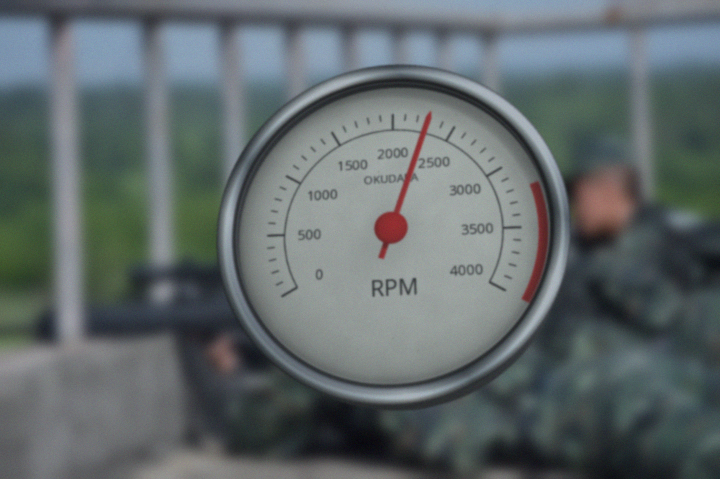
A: 2300 rpm
